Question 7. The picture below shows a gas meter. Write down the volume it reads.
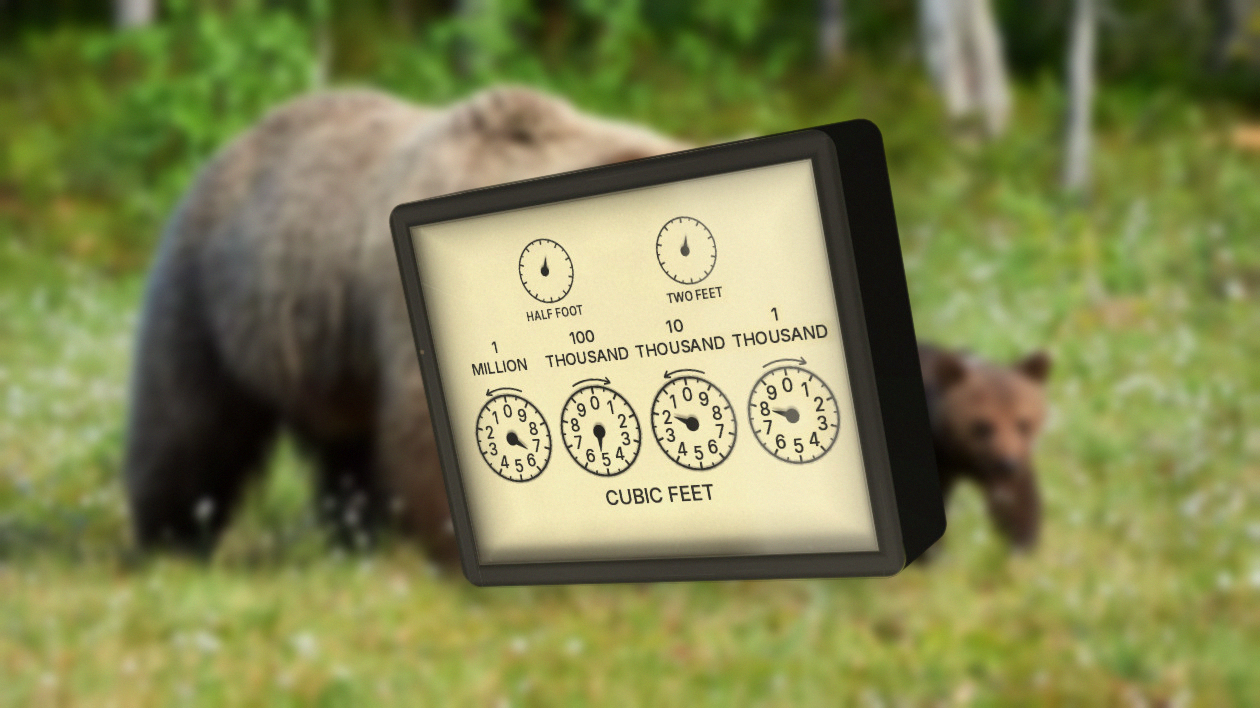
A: 651800 ft³
